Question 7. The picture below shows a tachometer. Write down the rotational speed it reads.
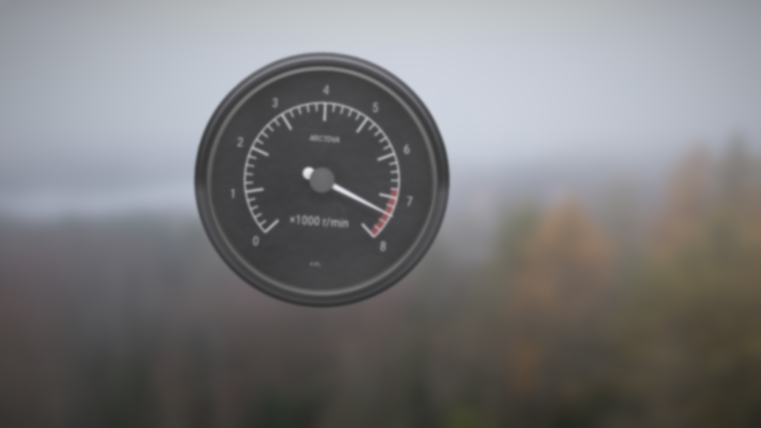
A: 7400 rpm
